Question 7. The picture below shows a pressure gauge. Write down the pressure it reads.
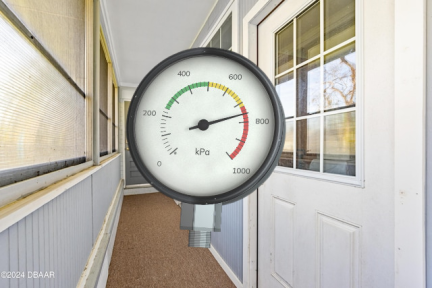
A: 760 kPa
